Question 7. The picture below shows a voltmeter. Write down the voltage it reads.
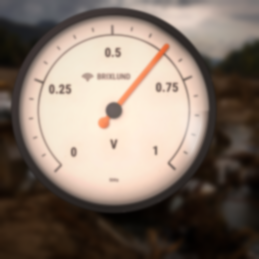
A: 0.65 V
